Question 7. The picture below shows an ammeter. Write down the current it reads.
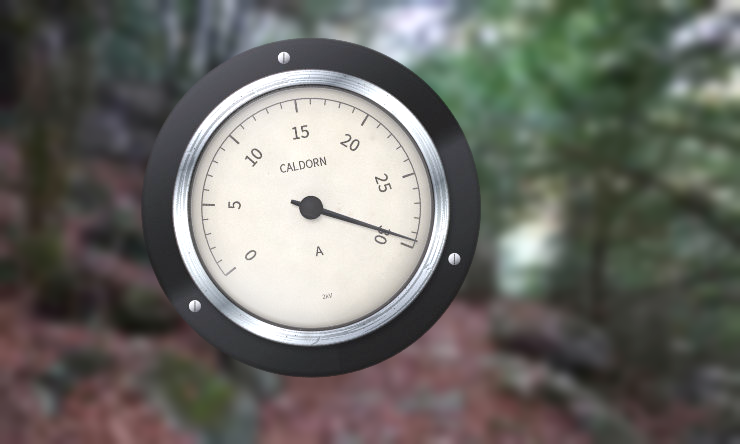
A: 29.5 A
